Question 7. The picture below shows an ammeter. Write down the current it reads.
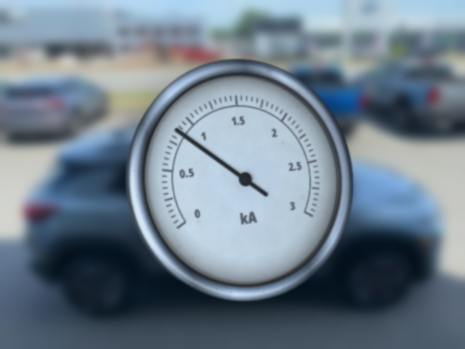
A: 0.85 kA
